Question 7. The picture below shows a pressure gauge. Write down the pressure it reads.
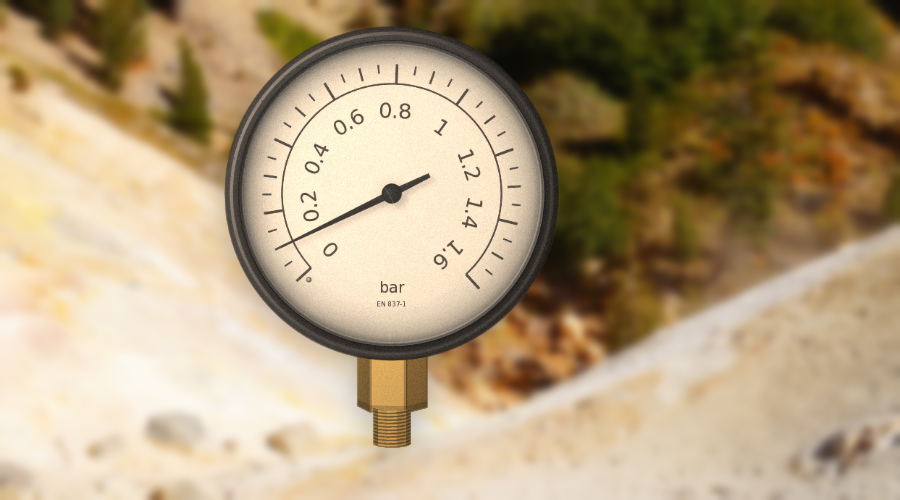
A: 0.1 bar
